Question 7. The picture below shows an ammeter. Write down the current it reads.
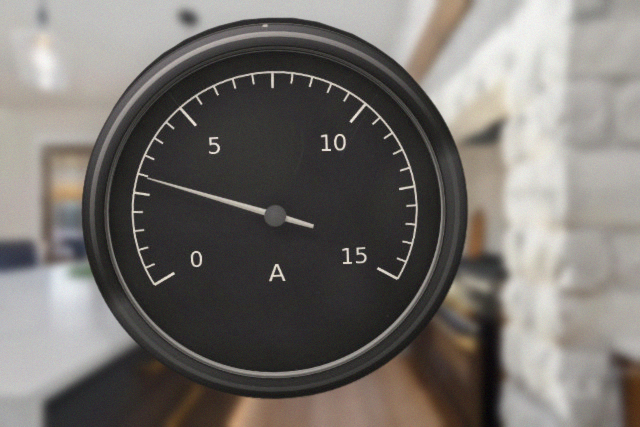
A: 3 A
